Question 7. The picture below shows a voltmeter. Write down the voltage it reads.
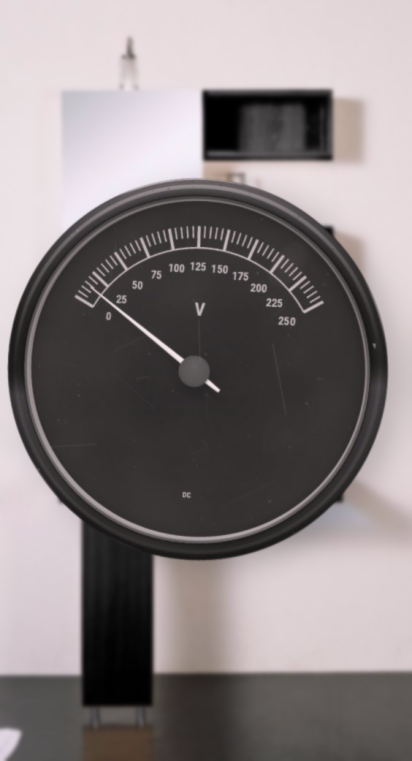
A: 15 V
